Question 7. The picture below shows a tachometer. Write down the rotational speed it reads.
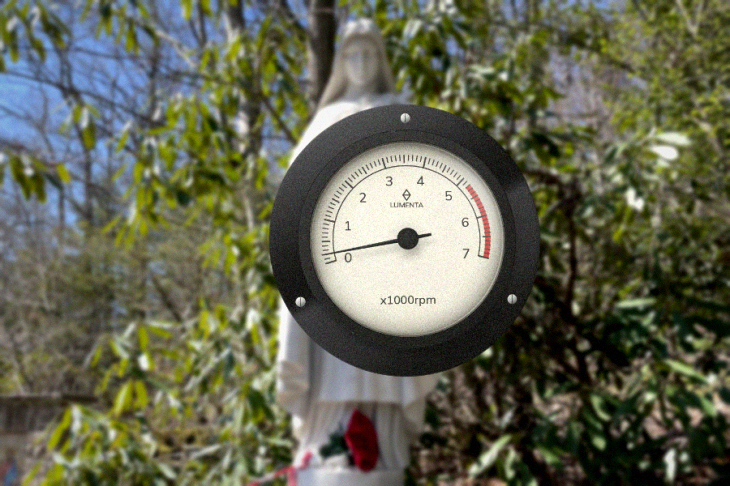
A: 200 rpm
